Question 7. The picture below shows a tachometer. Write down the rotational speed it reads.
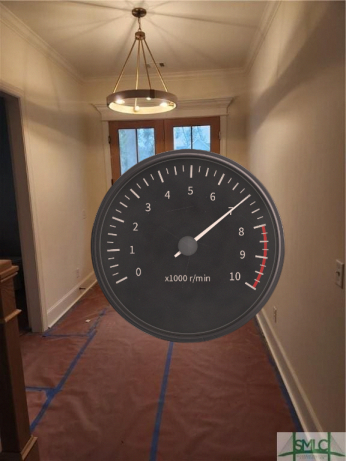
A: 7000 rpm
